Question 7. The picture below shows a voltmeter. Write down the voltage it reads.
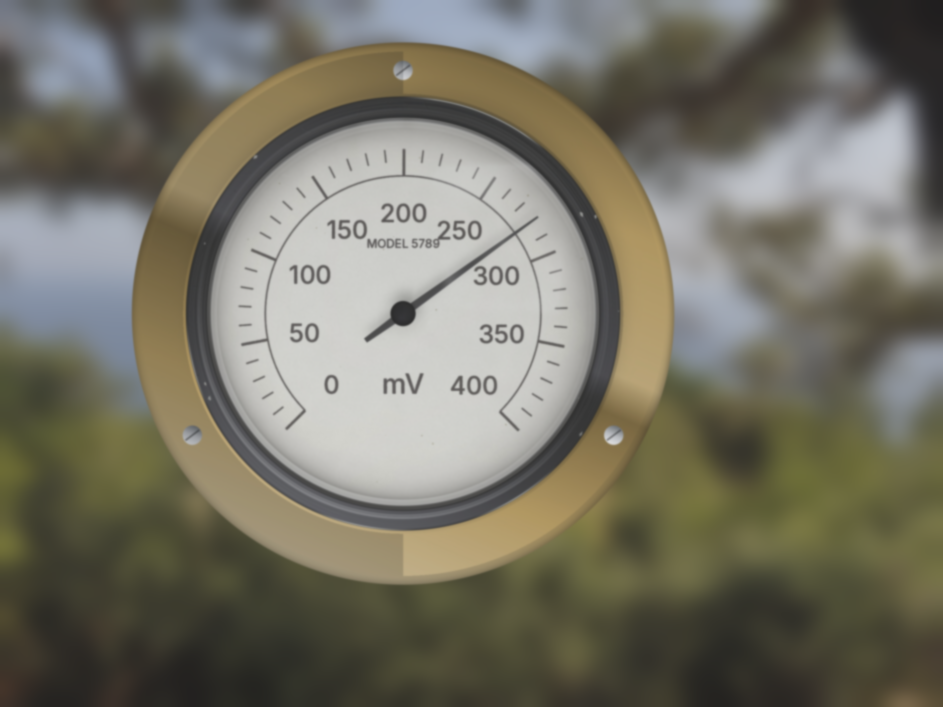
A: 280 mV
